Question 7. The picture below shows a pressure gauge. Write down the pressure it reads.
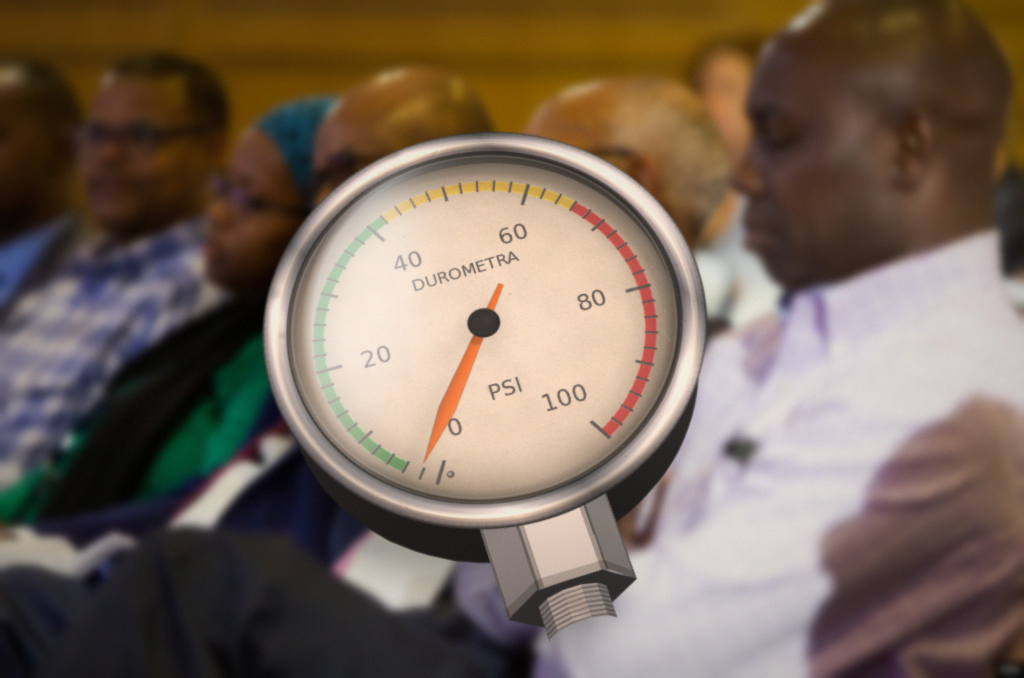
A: 2 psi
